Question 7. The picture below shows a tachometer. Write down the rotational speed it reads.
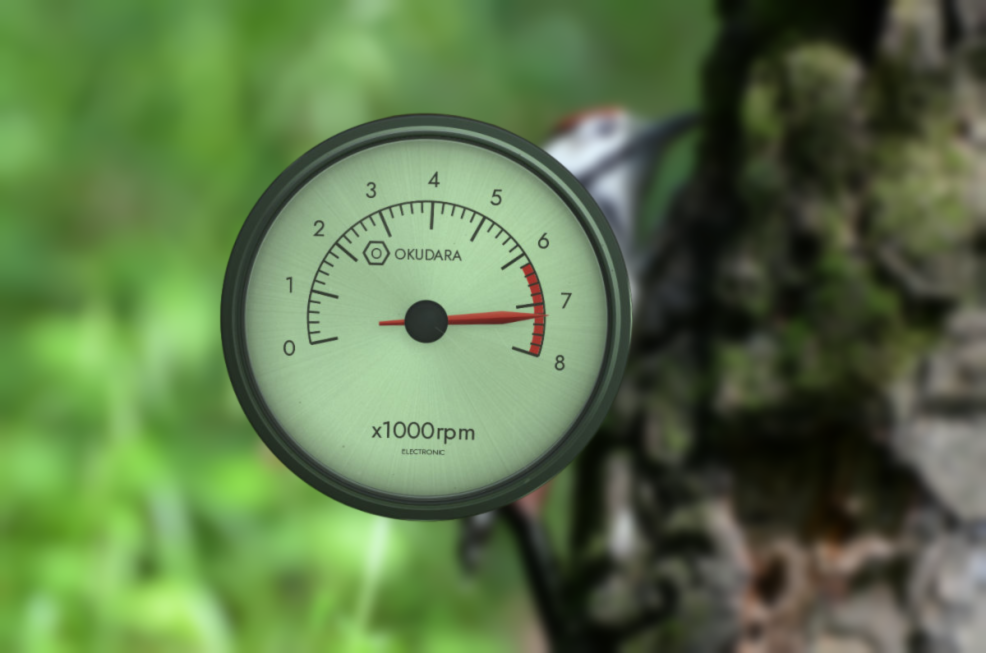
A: 7200 rpm
